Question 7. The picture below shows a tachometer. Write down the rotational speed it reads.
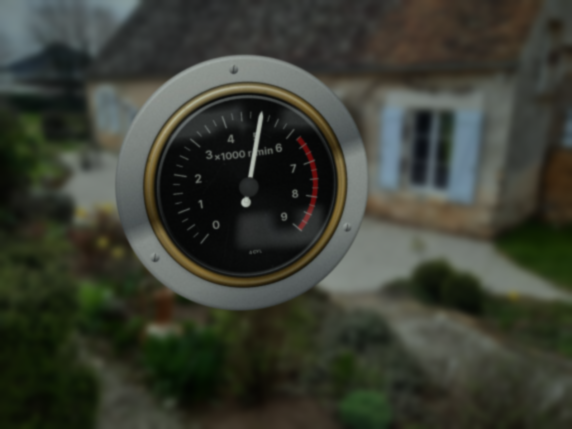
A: 5000 rpm
